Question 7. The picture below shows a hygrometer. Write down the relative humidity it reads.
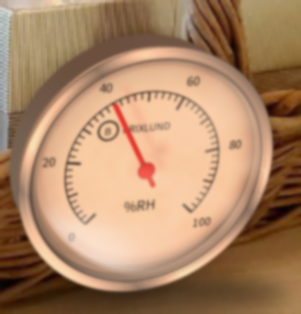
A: 40 %
